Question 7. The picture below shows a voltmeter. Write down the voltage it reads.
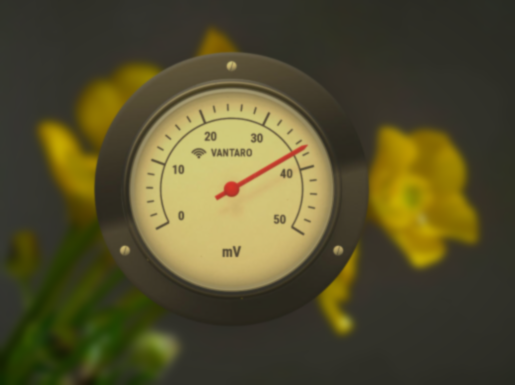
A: 37 mV
